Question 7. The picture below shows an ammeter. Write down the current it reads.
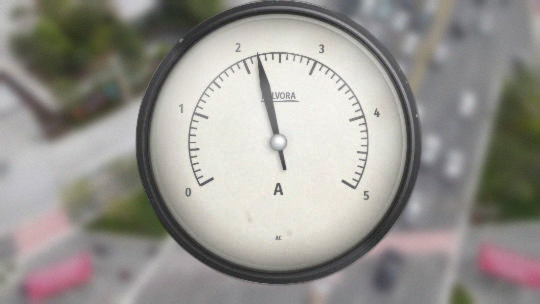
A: 2.2 A
